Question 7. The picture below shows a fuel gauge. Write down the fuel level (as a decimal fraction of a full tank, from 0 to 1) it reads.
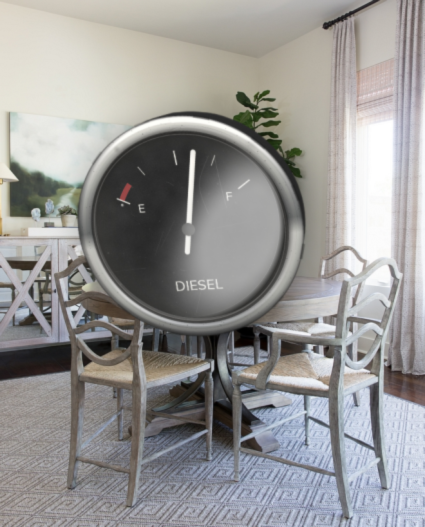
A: 0.625
